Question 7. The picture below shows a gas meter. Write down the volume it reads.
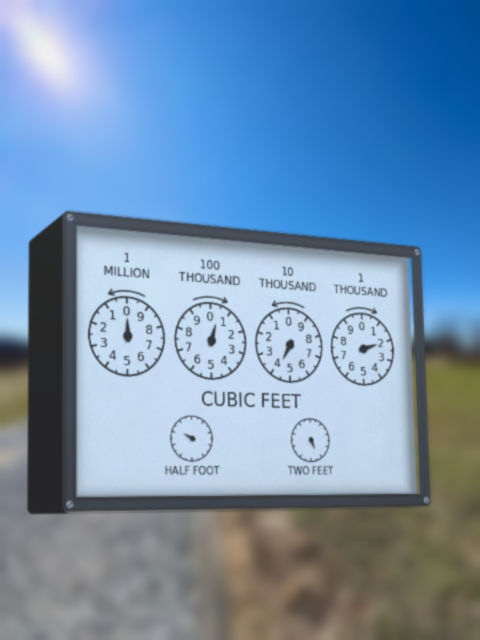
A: 4200 ft³
